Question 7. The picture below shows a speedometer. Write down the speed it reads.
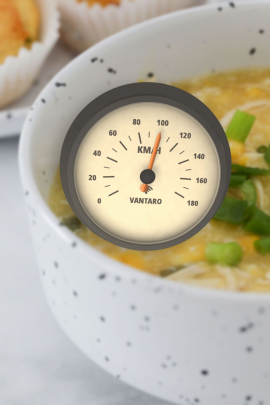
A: 100 km/h
